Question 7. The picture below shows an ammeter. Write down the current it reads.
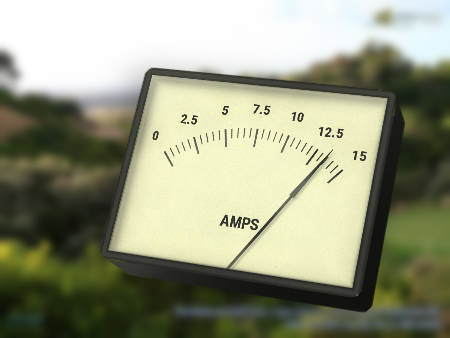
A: 13.5 A
